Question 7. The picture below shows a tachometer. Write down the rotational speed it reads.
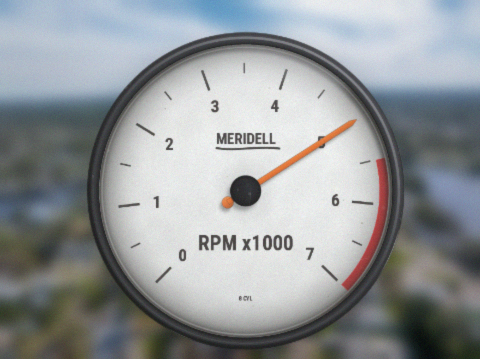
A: 5000 rpm
